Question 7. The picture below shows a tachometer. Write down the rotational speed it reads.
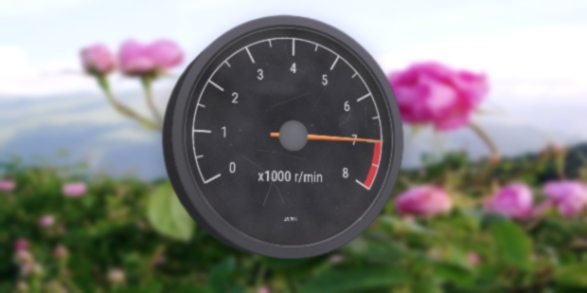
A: 7000 rpm
